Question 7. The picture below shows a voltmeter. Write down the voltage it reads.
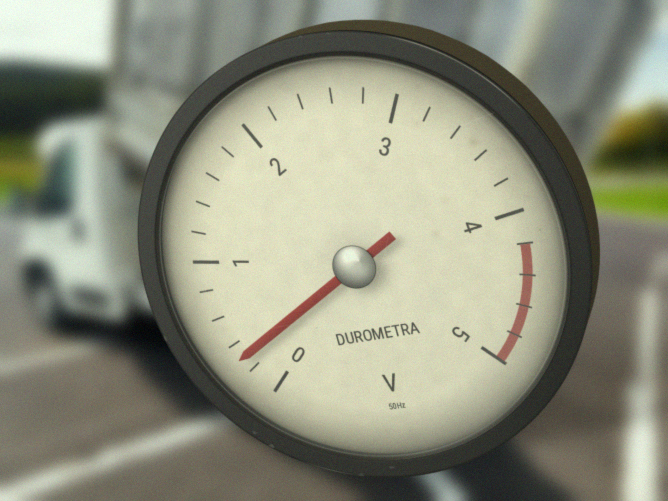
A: 0.3 V
